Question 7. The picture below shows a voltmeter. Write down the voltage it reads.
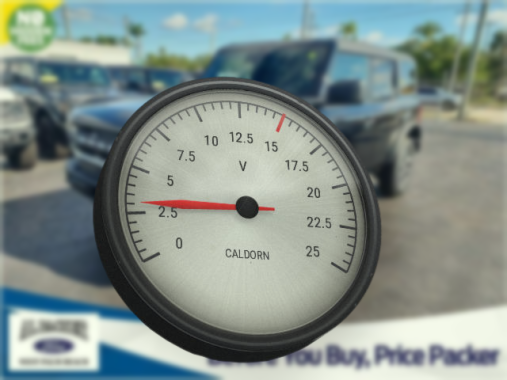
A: 3 V
